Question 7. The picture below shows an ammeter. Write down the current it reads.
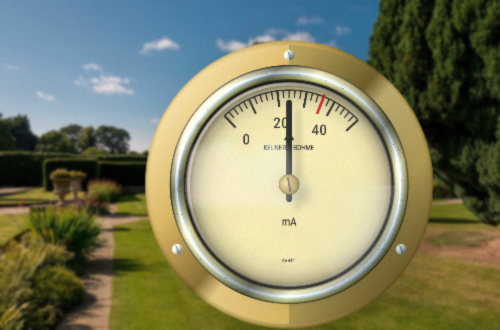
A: 24 mA
